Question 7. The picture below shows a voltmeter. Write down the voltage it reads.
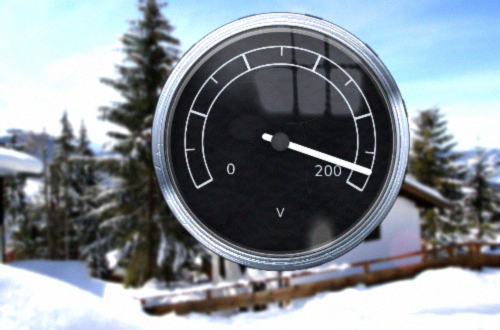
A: 190 V
